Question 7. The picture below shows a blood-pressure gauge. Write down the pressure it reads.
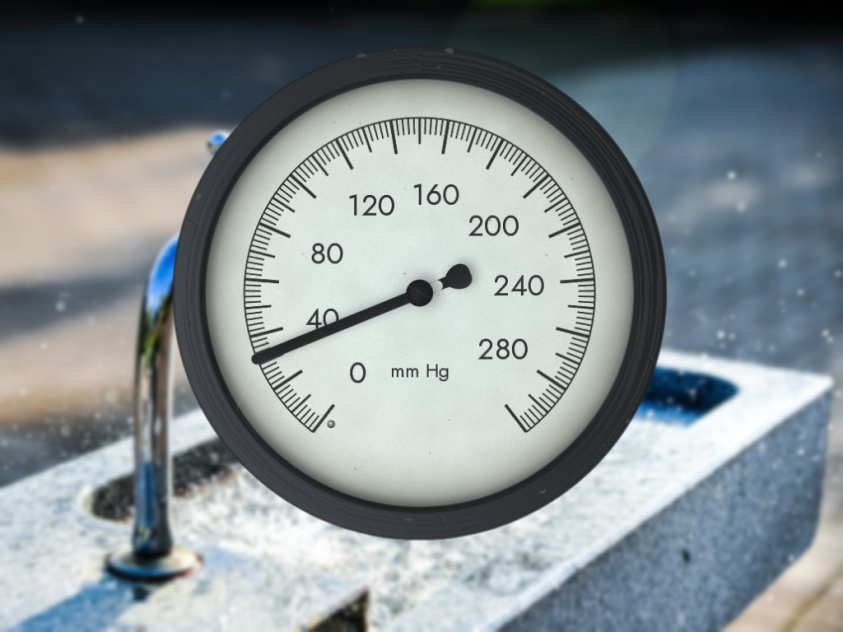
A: 32 mmHg
